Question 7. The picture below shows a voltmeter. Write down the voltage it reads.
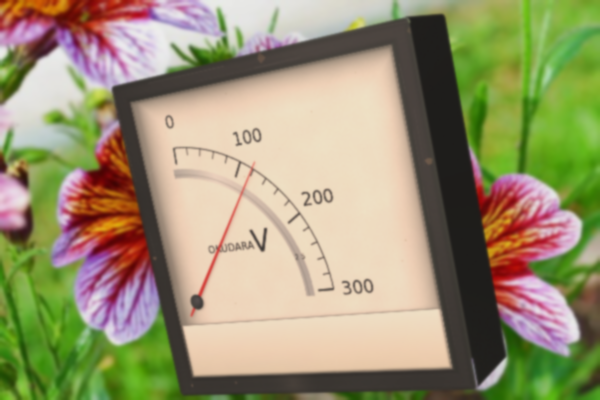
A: 120 V
